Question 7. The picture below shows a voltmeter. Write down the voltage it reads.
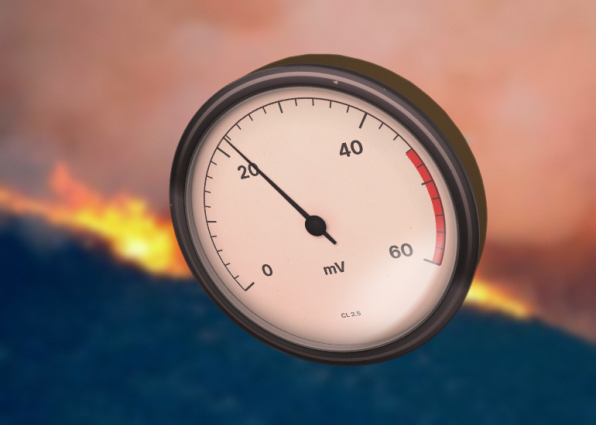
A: 22 mV
